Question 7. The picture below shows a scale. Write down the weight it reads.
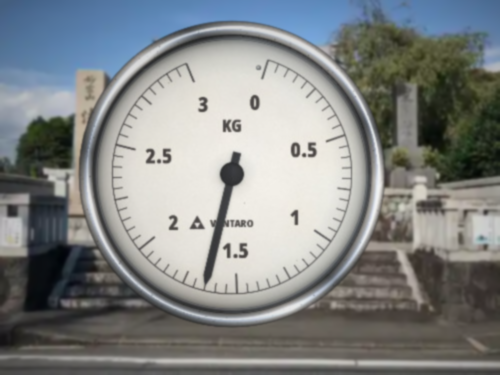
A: 1.65 kg
